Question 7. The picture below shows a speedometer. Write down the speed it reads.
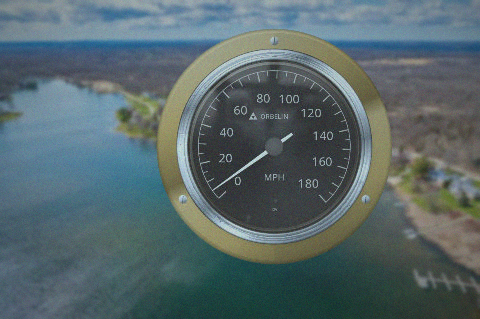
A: 5 mph
